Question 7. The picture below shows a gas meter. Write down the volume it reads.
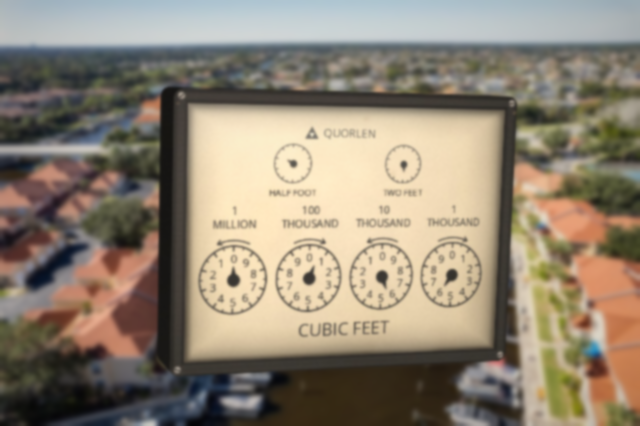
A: 5600 ft³
